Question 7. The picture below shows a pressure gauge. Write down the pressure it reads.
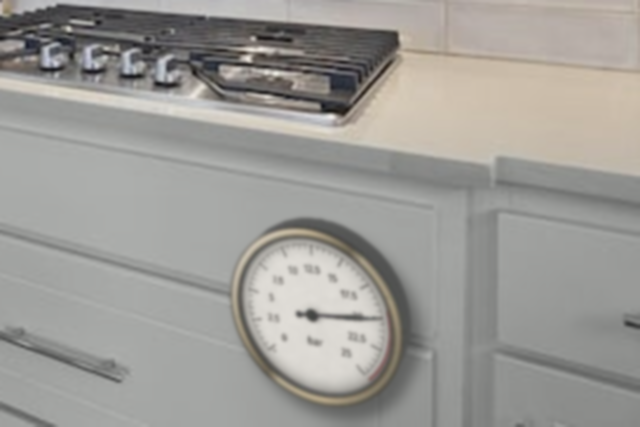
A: 20 bar
